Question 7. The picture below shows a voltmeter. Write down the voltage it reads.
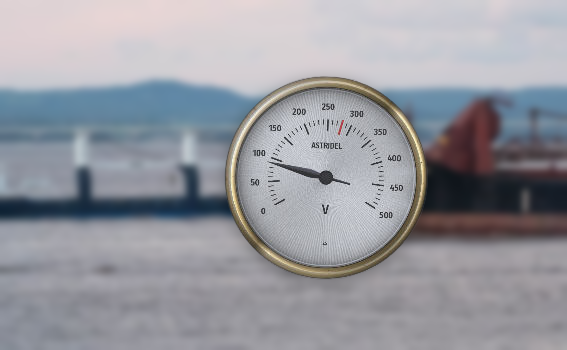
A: 90 V
